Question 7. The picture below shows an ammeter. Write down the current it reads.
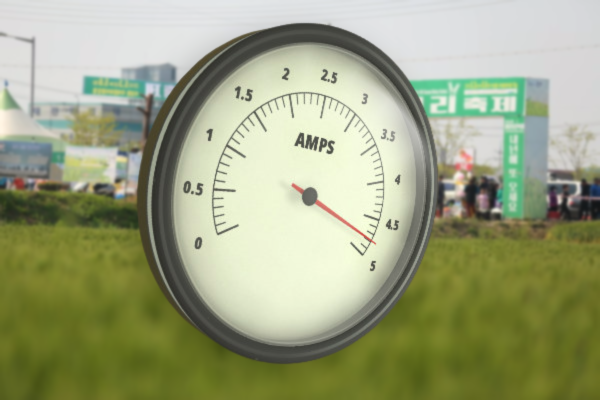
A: 4.8 A
